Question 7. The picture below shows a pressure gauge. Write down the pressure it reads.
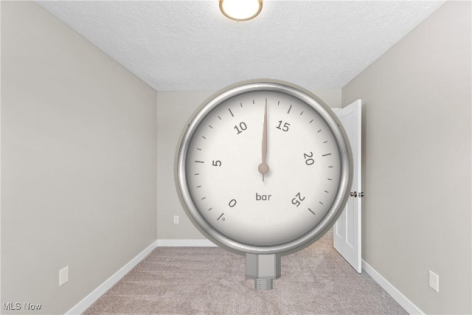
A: 13 bar
